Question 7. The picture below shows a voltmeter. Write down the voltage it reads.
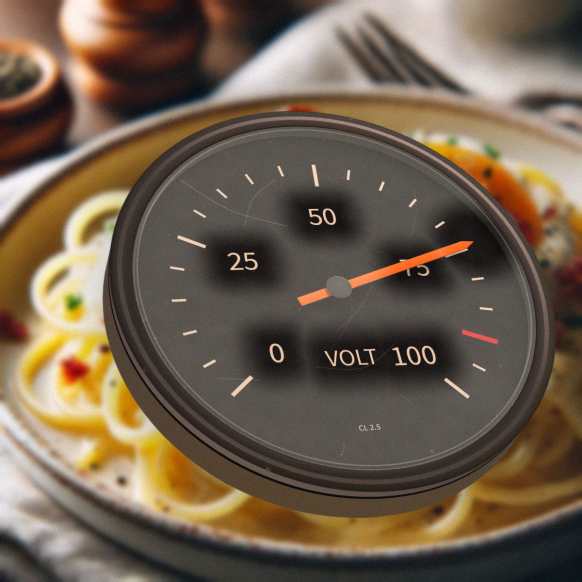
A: 75 V
